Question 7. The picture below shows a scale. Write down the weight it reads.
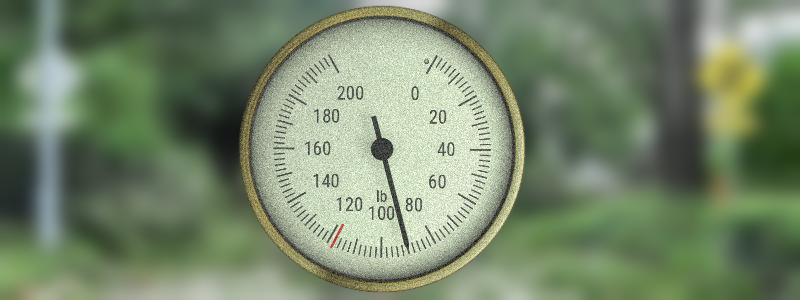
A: 90 lb
